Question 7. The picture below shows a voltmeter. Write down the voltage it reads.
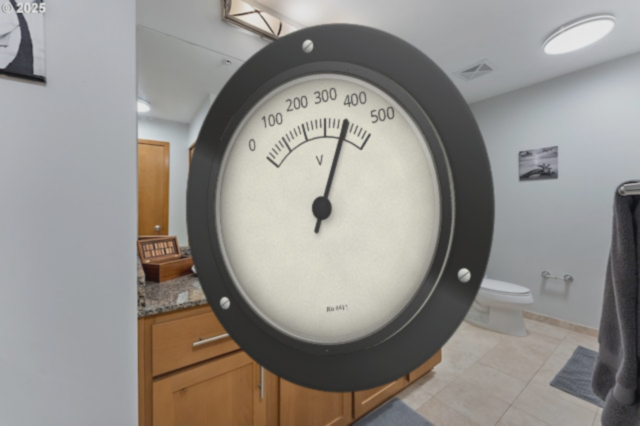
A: 400 V
